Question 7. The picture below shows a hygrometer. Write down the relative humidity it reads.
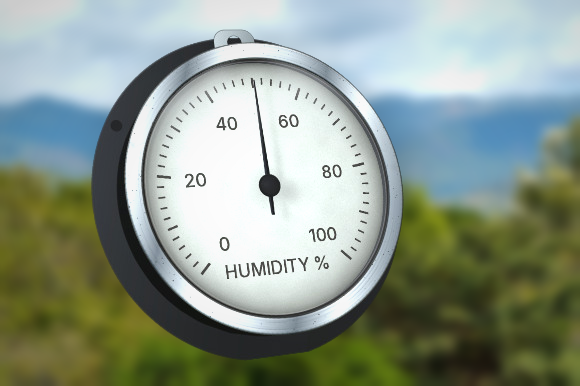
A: 50 %
